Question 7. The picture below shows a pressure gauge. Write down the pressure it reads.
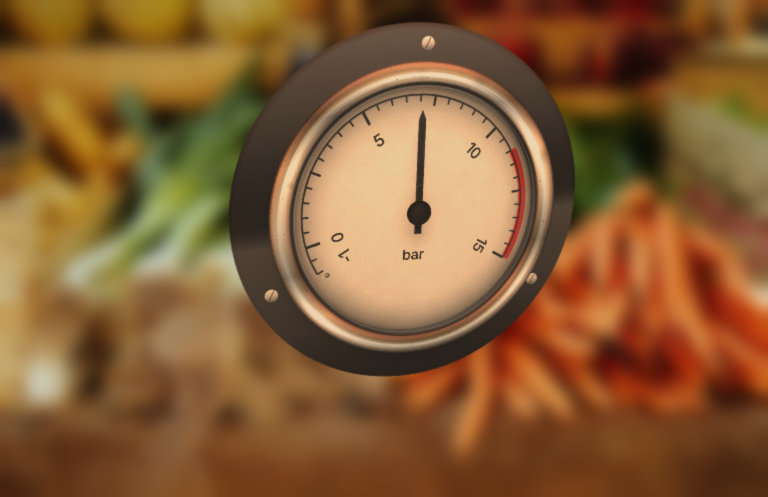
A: 7 bar
